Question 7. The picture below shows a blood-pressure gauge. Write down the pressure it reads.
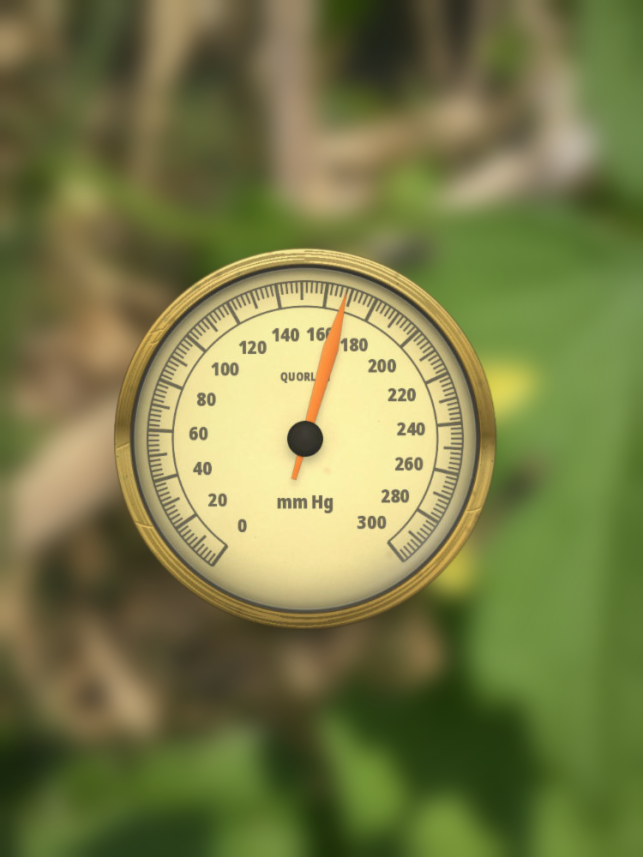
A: 168 mmHg
